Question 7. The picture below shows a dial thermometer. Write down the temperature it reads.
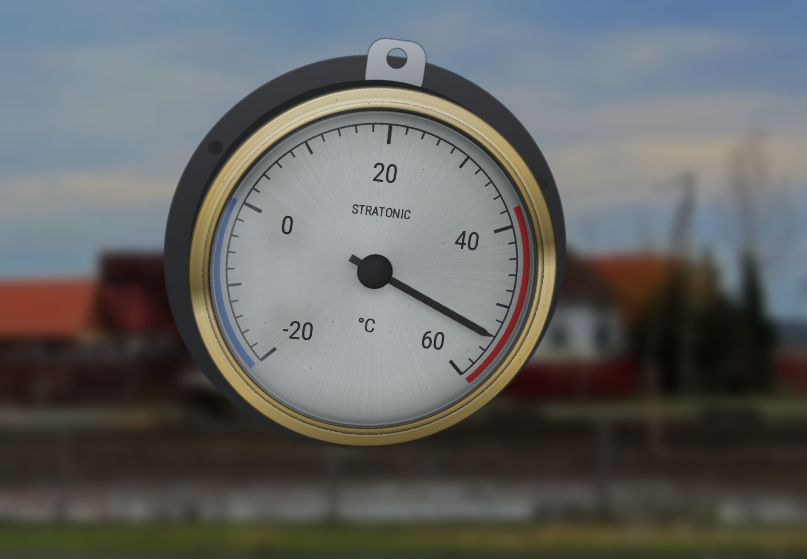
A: 54 °C
